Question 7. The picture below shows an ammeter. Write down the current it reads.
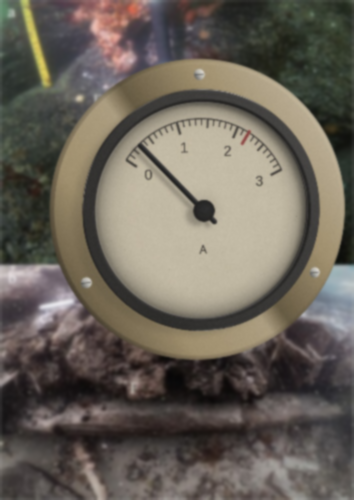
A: 0.3 A
